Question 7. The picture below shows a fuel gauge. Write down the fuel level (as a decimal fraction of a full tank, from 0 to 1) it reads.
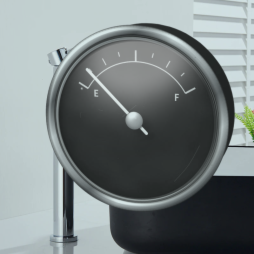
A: 0.125
